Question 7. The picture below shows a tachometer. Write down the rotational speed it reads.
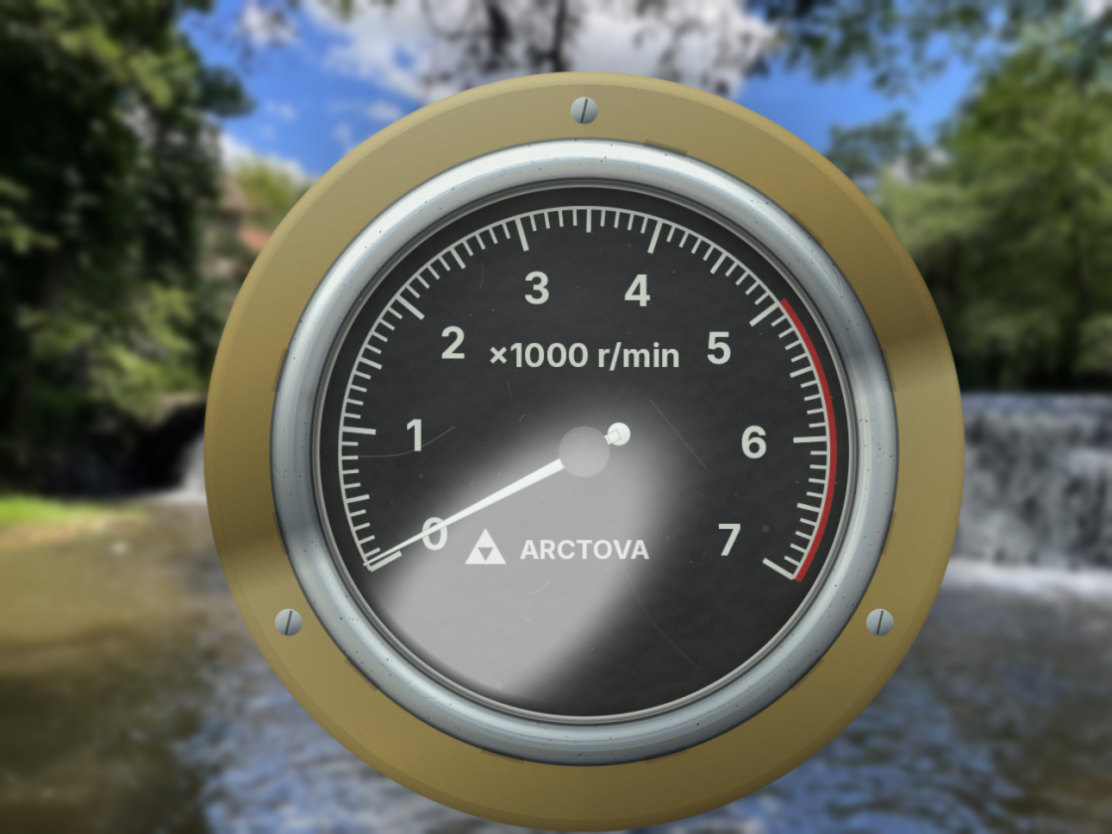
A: 50 rpm
